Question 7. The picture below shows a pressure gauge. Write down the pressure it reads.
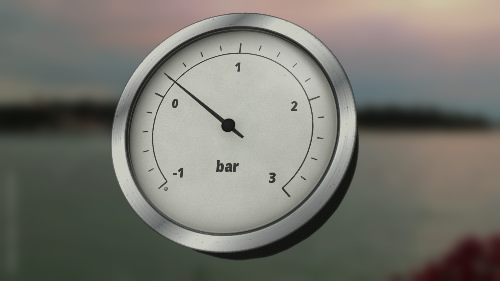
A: 0.2 bar
